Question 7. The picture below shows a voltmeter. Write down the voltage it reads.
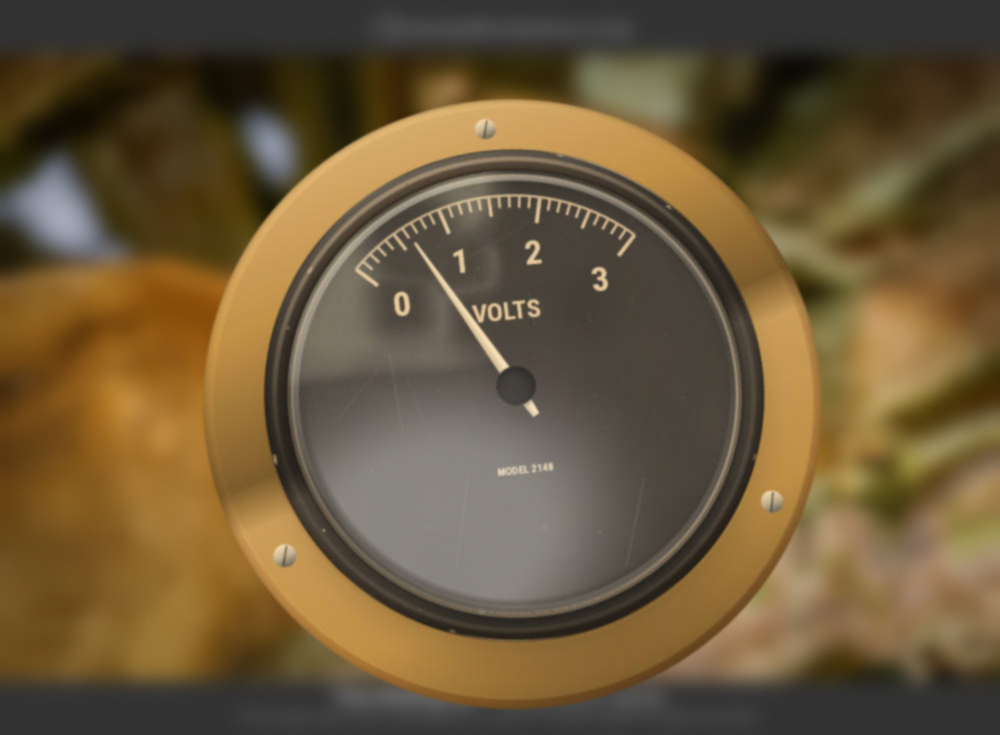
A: 0.6 V
